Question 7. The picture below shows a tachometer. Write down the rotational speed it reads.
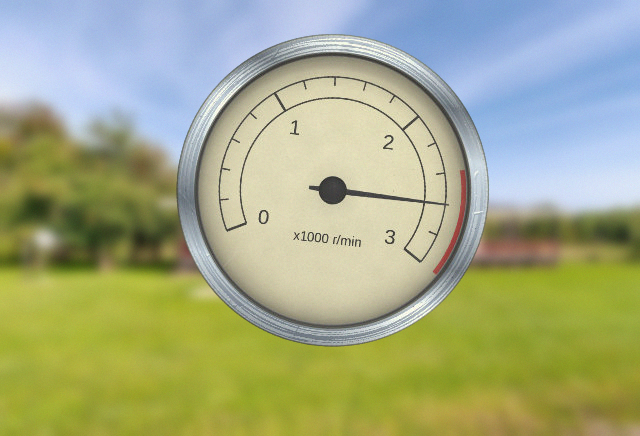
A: 2600 rpm
